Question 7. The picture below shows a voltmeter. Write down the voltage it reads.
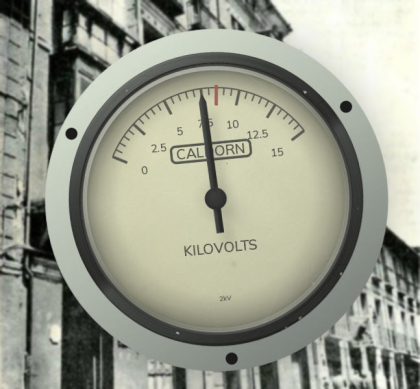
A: 7.5 kV
